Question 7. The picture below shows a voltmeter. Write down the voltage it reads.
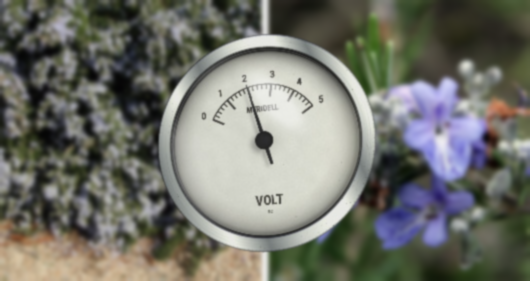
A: 2 V
